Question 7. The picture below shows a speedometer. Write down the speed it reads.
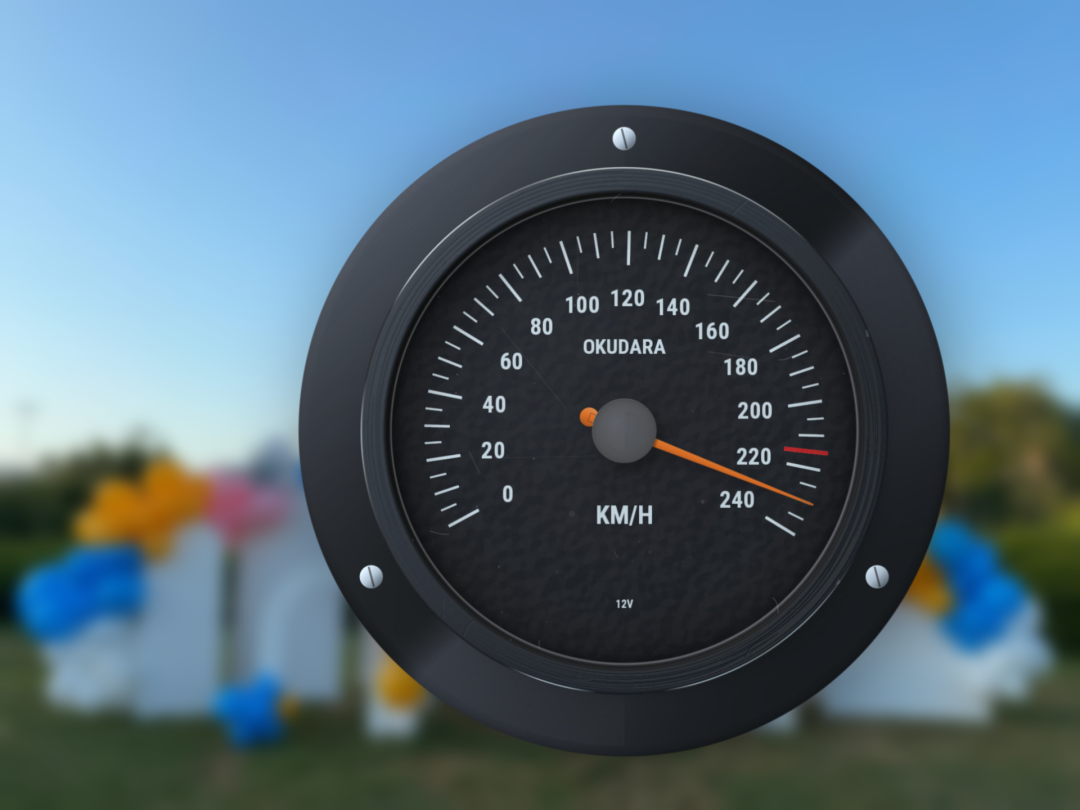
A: 230 km/h
